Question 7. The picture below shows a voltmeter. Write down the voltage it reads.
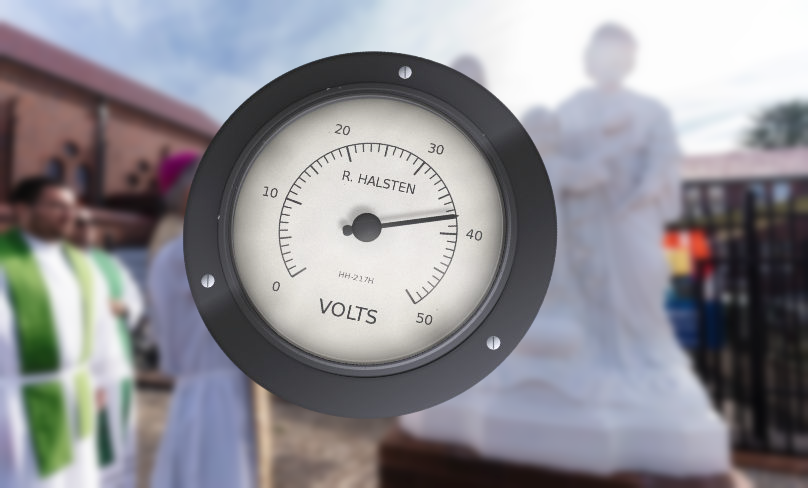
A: 38 V
